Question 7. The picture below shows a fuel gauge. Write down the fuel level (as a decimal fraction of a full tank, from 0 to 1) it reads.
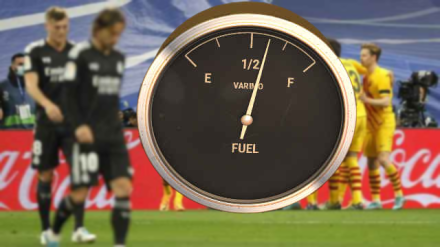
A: 0.625
